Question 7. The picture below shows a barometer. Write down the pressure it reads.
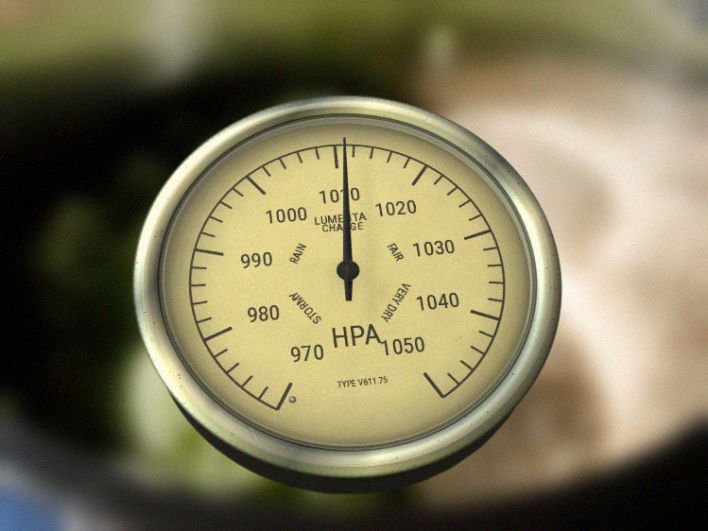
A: 1011 hPa
